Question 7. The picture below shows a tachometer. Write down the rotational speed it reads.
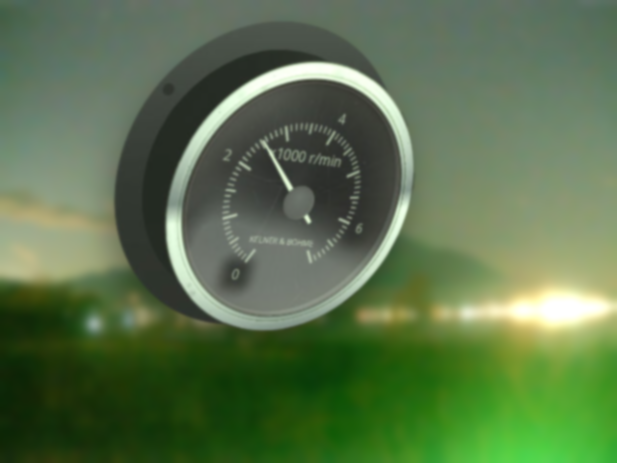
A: 2500 rpm
